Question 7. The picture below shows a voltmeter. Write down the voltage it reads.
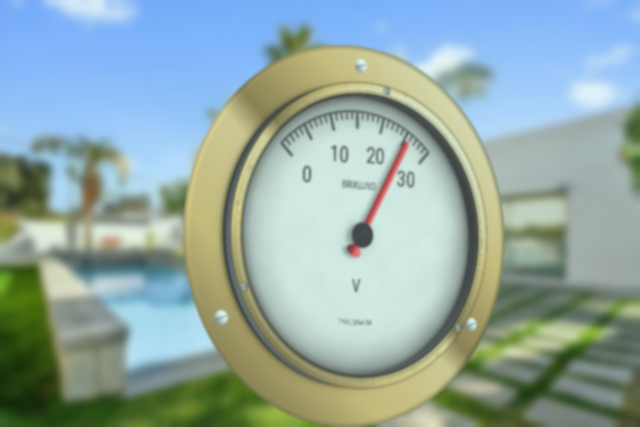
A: 25 V
